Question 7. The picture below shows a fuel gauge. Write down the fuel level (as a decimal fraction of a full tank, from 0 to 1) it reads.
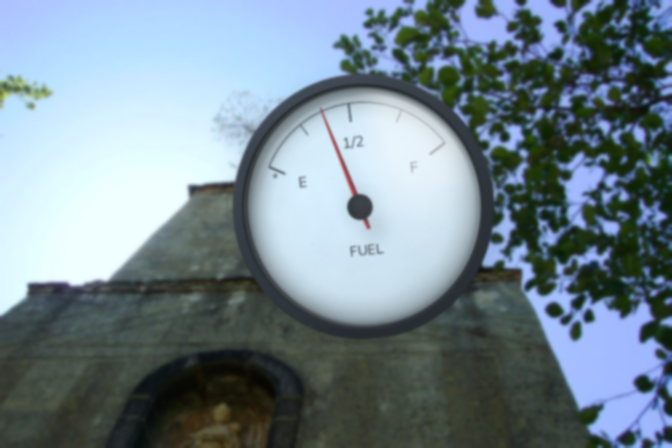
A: 0.375
